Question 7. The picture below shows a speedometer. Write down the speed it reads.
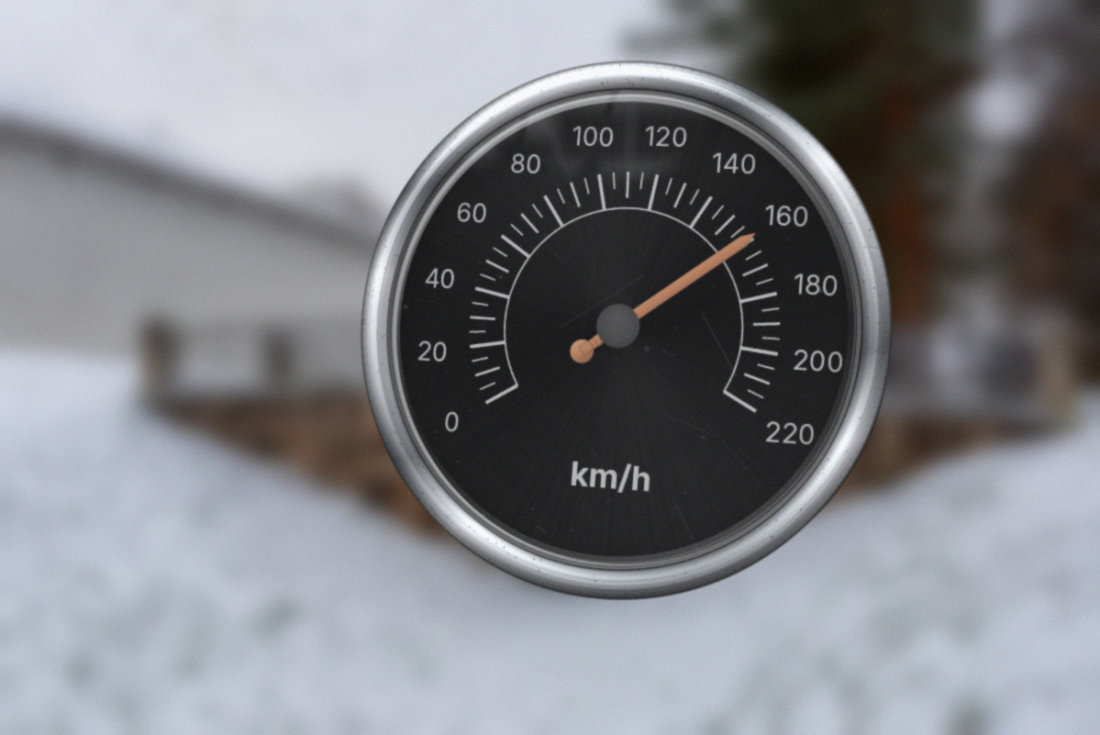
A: 160 km/h
